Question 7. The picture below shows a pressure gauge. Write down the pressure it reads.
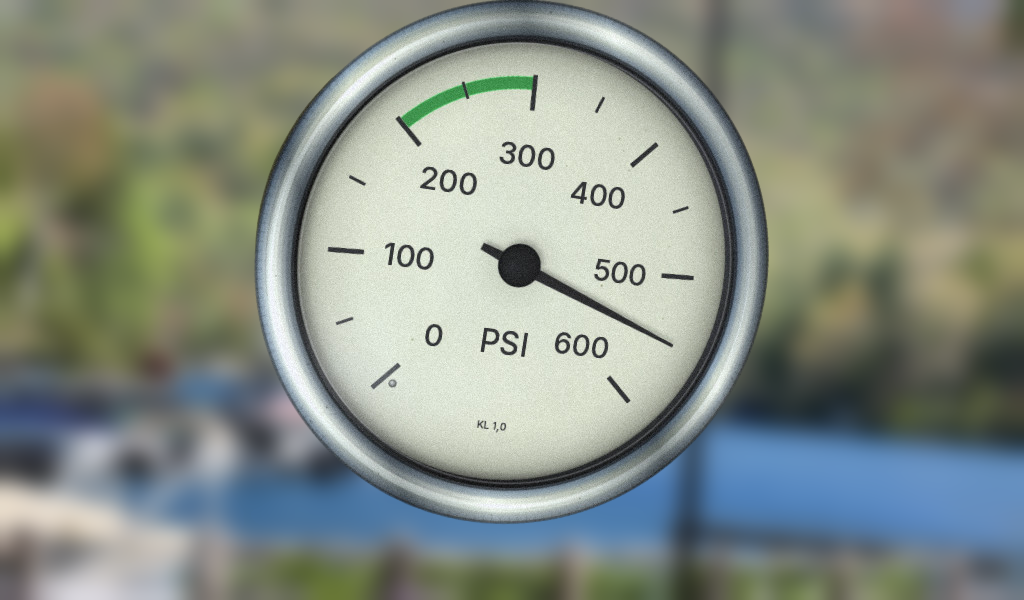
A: 550 psi
